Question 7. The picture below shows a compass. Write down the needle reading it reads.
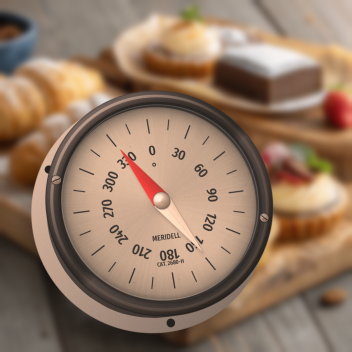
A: 330 °
